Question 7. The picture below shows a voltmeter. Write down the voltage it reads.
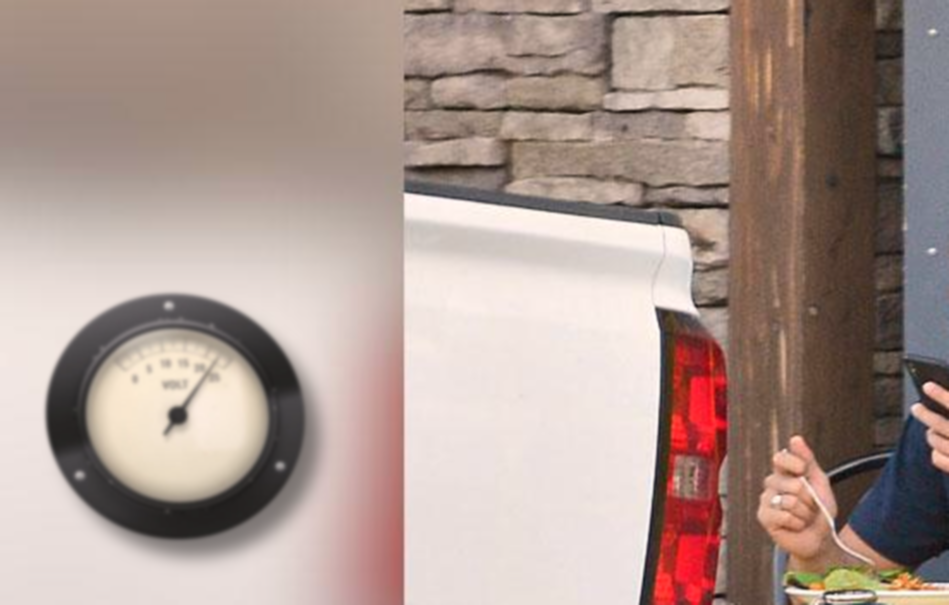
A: 22.5 V
